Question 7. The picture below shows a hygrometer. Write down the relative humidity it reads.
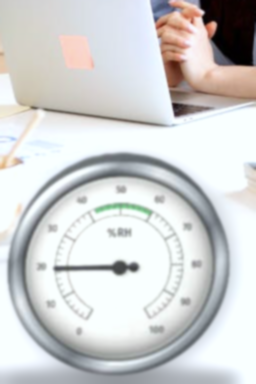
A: 20 %
